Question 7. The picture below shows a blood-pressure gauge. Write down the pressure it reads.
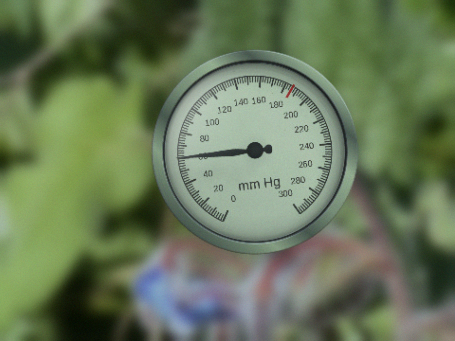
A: 60 mmHg
